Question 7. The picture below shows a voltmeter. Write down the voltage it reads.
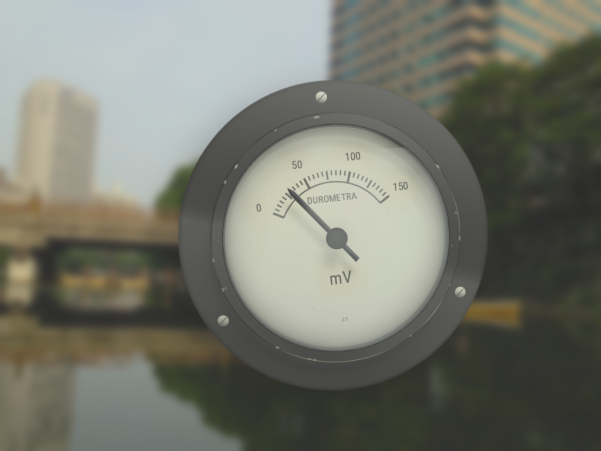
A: 30 mV
